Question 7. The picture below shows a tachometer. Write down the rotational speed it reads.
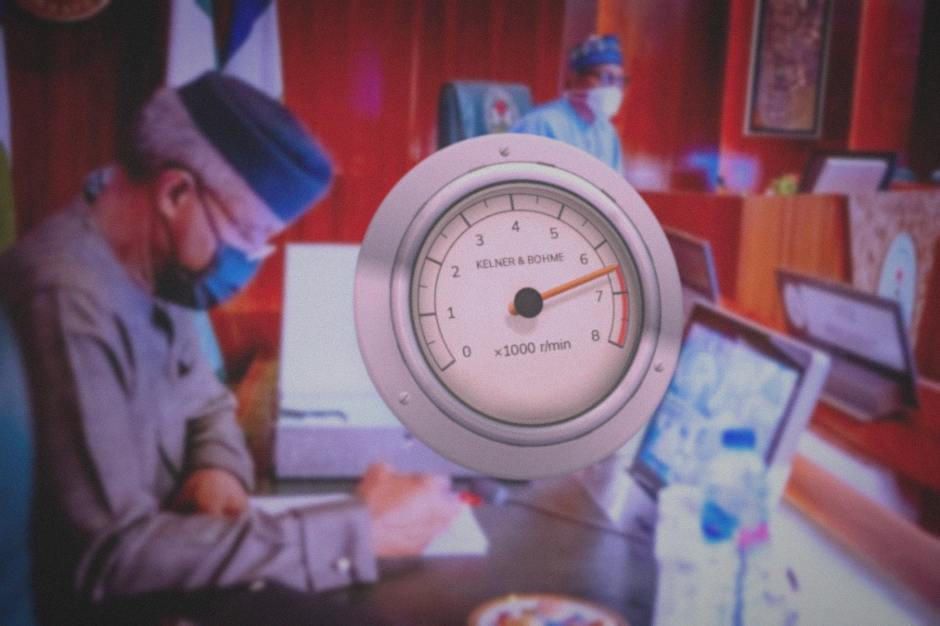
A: 6500 rpm
